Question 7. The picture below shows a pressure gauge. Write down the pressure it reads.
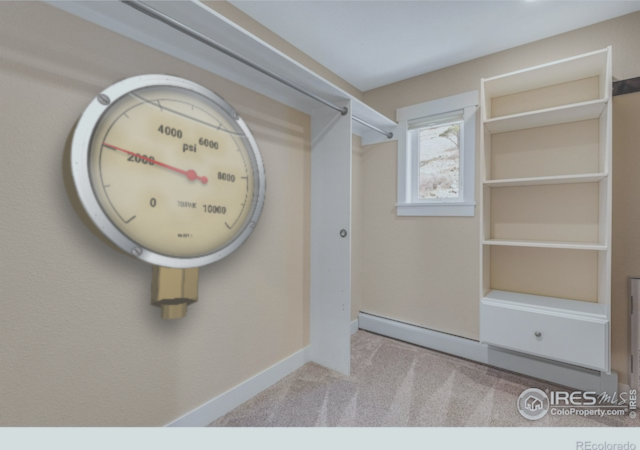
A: 2000 psi
